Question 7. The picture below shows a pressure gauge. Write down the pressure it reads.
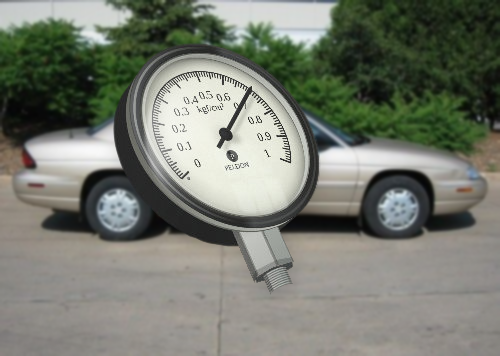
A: 0.7 kg/cm²
